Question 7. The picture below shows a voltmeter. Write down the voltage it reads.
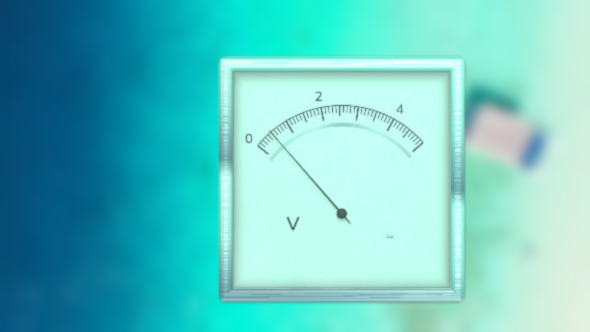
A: 0.5 V
